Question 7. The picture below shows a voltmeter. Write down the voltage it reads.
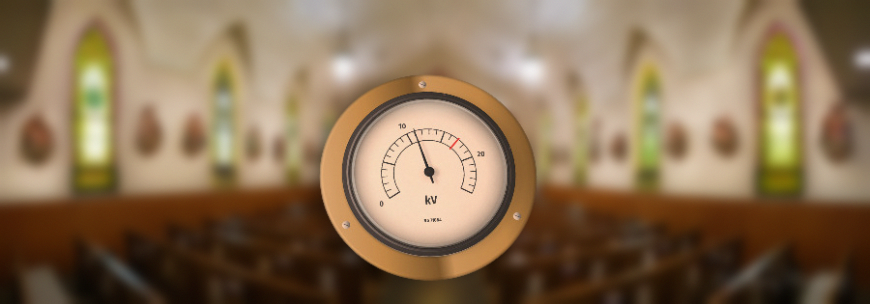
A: 11 kV
